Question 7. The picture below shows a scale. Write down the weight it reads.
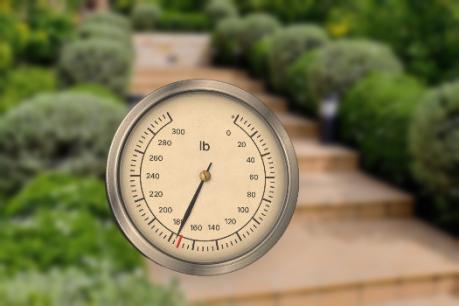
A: 176 lb
